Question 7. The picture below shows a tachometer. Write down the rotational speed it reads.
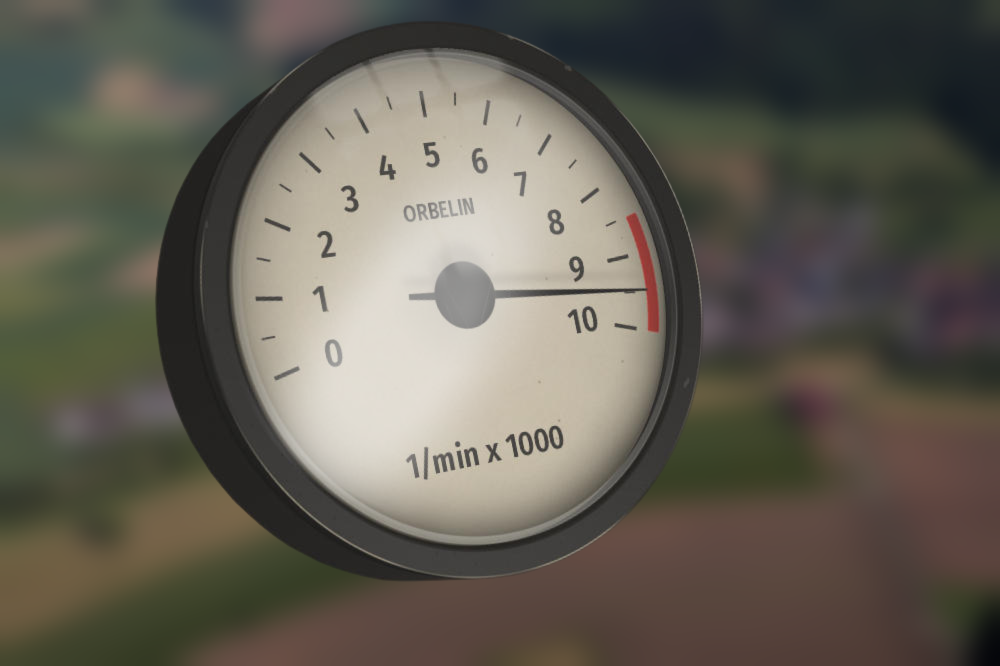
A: 9500 rpm
